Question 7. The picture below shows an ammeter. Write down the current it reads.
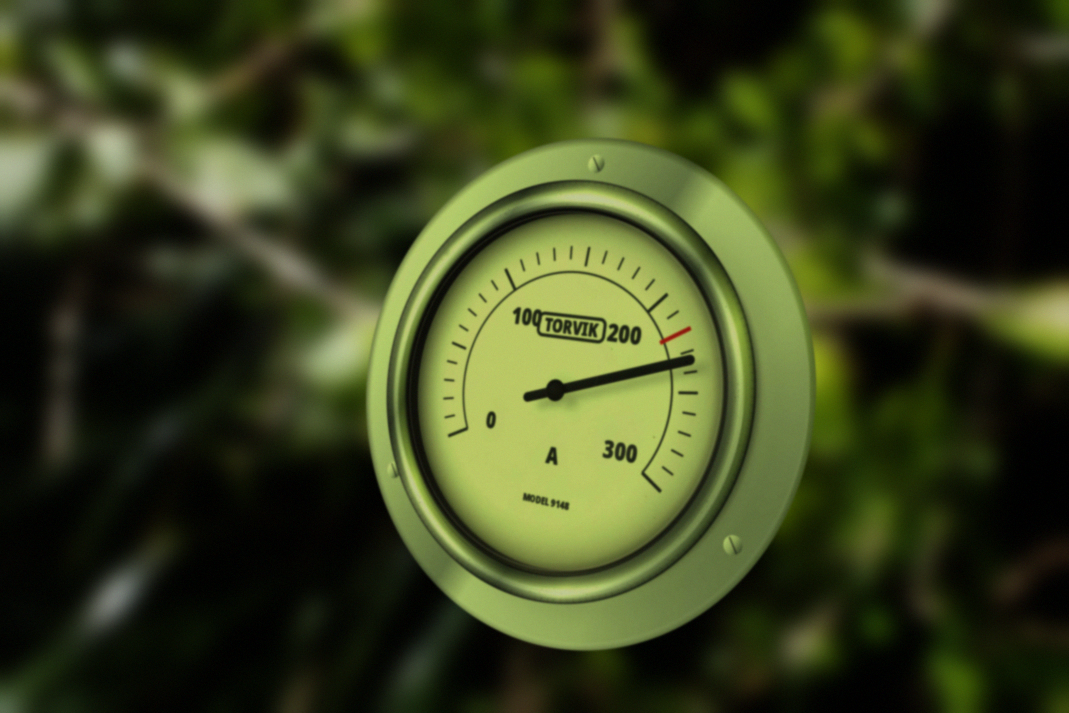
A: 235 A
